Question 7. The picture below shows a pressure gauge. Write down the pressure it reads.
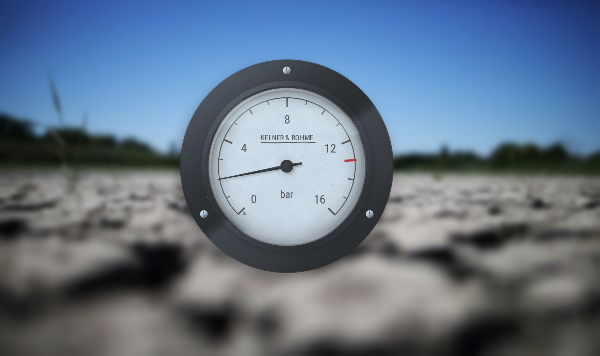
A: 2 bar
